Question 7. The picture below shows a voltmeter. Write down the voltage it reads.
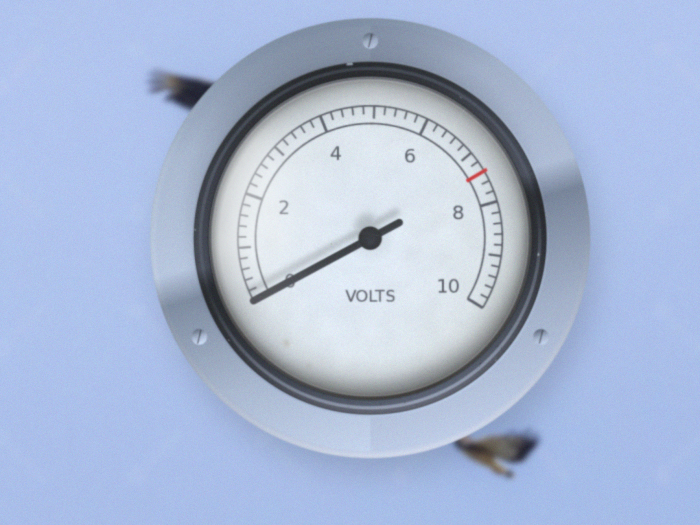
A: 0 V
